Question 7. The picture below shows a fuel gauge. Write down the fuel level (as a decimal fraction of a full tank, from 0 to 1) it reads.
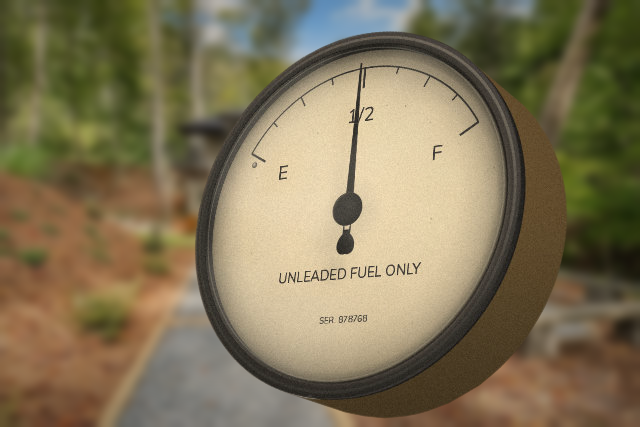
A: 0.5
